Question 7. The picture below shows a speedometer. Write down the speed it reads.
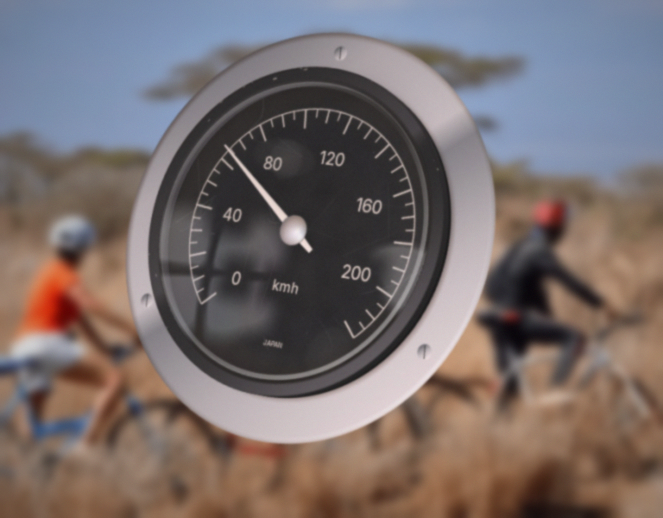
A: 65 km/h
